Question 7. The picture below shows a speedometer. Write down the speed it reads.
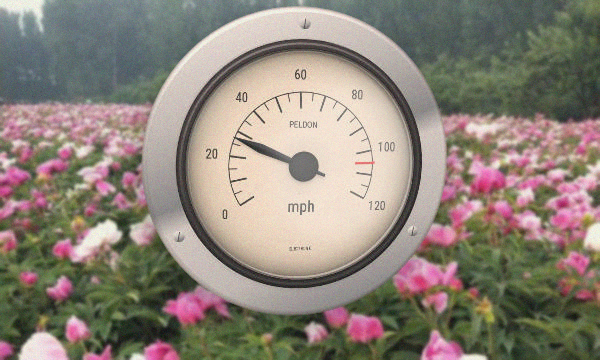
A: 27.5 mph
